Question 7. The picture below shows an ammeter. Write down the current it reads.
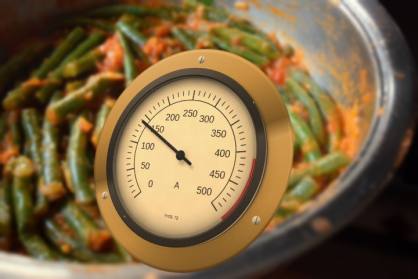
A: 140 A
